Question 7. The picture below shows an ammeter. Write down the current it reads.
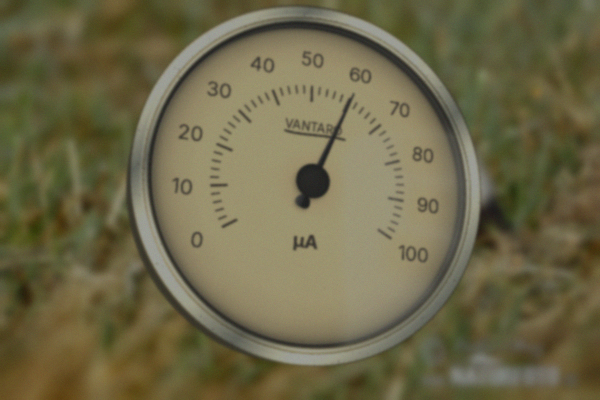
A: 60 µA
